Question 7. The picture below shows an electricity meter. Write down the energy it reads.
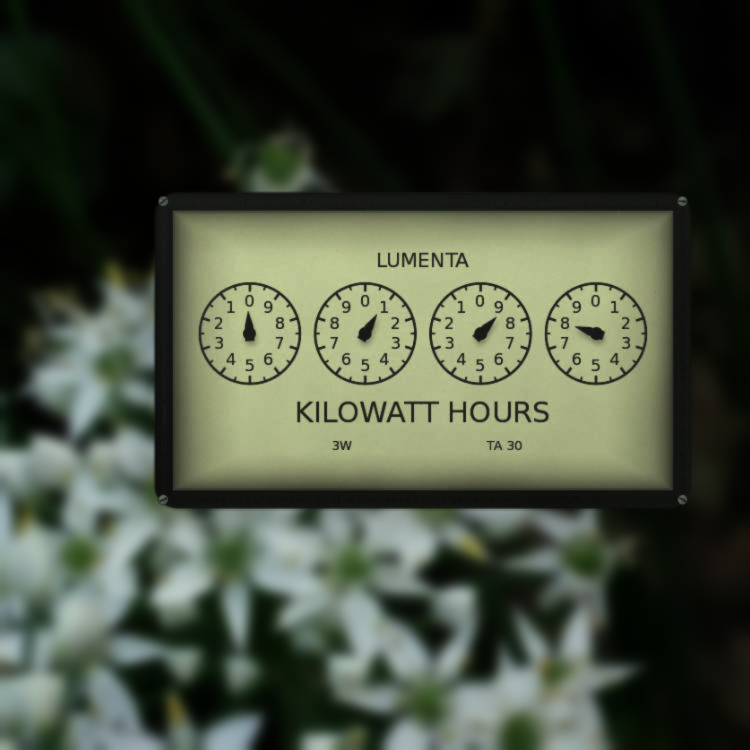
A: 88 kWh
